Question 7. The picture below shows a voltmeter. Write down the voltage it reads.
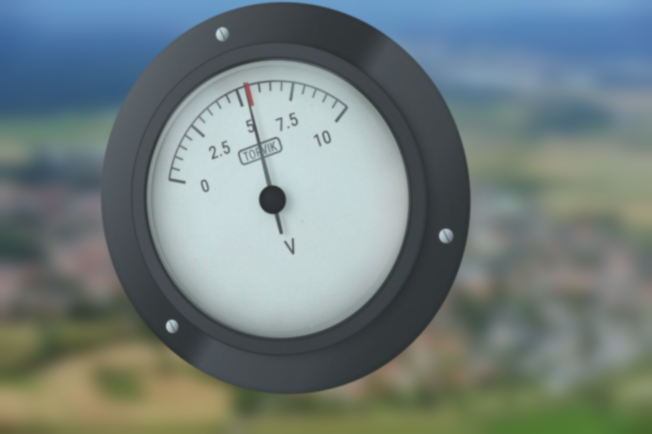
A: 5.5 V
